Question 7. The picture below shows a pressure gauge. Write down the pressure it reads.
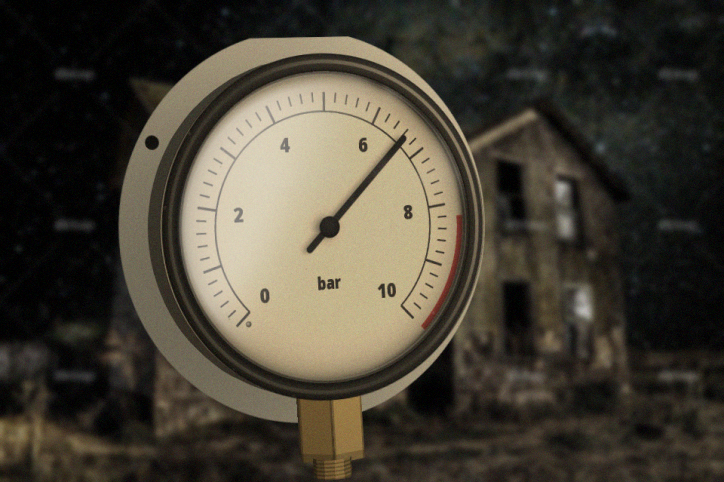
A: 6.6 bar
